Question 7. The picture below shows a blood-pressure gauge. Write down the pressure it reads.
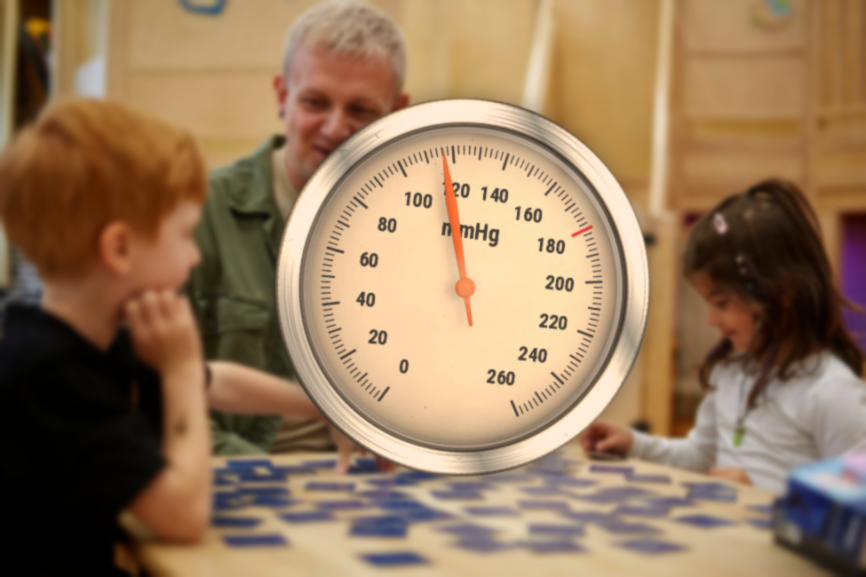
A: 116 mmHg
